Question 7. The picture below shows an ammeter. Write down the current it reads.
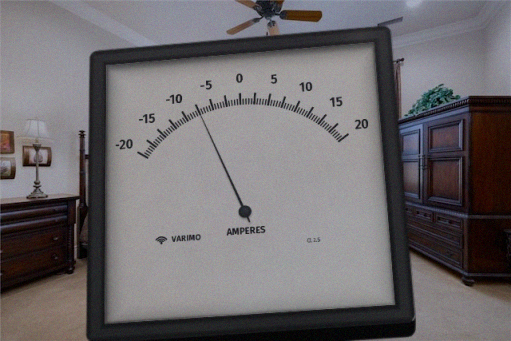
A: -7.5 A
